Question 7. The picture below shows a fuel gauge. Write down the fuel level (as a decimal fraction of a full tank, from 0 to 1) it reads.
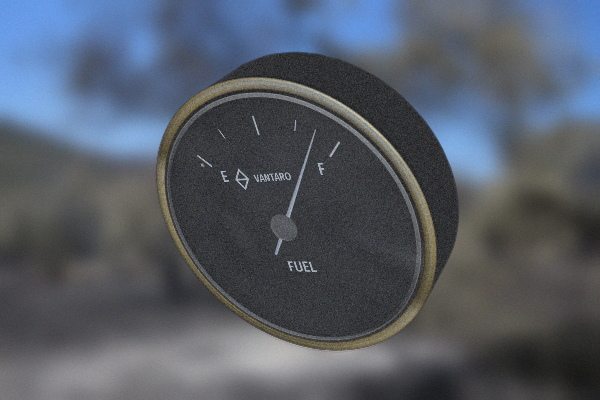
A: 0.875
